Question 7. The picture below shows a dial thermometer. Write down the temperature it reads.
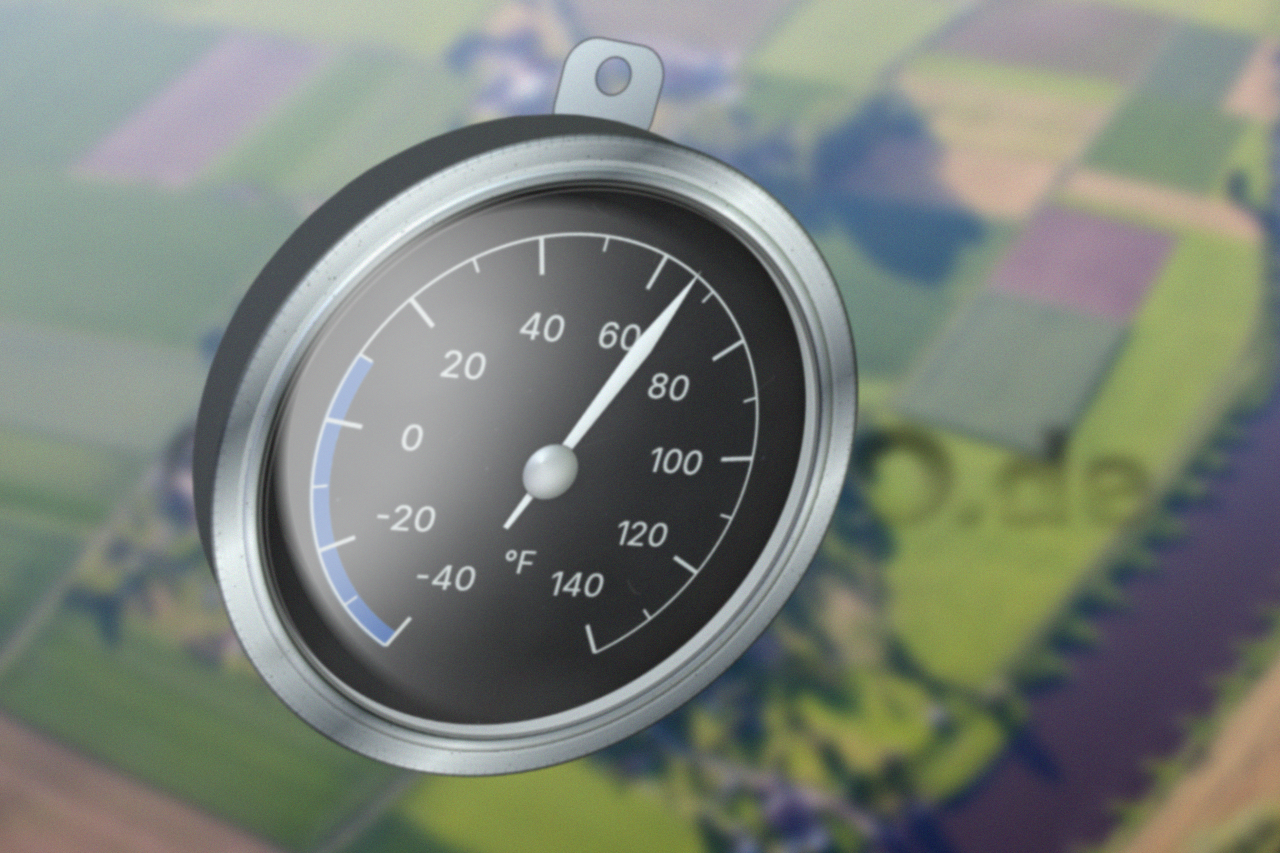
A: 65 °F
